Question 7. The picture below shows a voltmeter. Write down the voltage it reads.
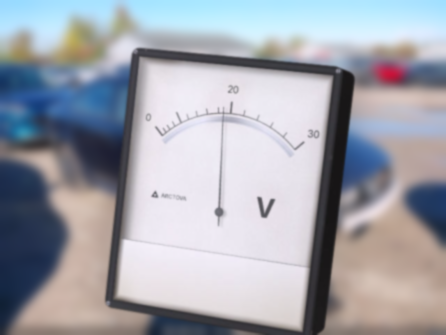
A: 19 V
